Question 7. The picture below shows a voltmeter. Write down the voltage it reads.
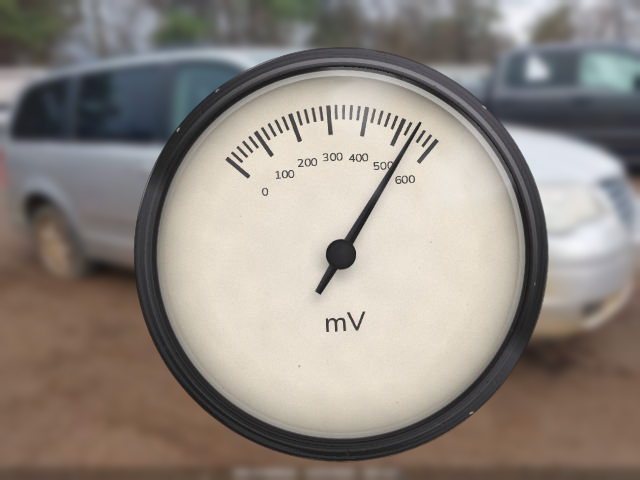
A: 540 mV
